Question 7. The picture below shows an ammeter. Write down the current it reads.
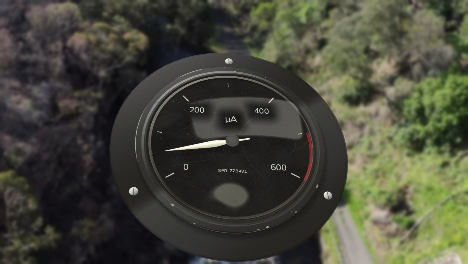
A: 50 µA
